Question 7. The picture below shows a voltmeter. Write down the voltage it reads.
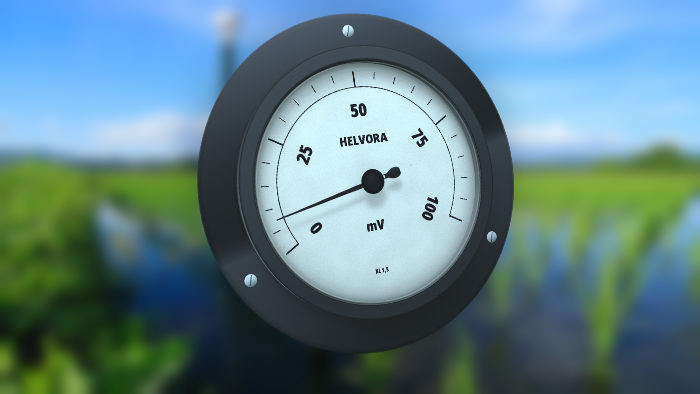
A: 7.5 mV
